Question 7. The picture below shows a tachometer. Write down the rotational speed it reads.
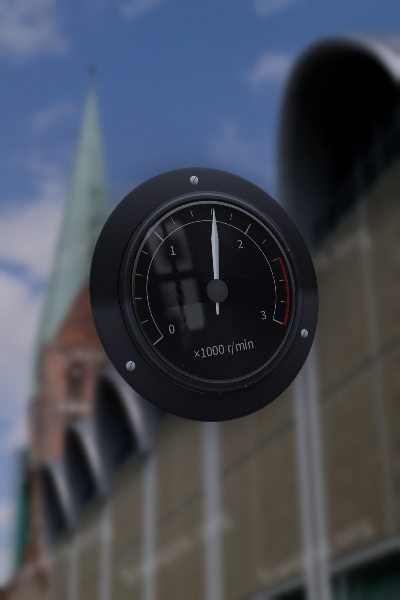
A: 1600 rpm
